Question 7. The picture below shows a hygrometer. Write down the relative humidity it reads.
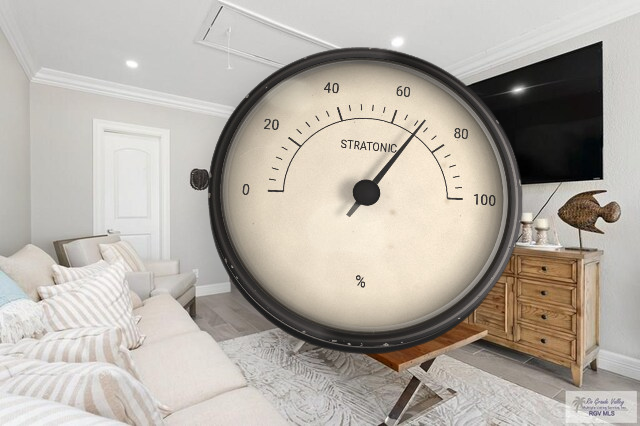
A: 70 %
